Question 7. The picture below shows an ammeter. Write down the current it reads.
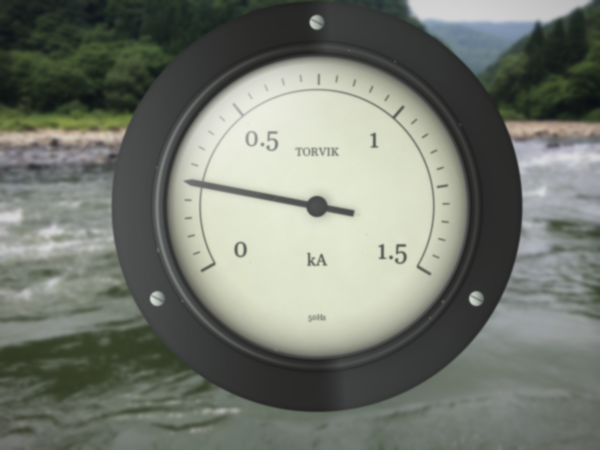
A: 0.25 kA
